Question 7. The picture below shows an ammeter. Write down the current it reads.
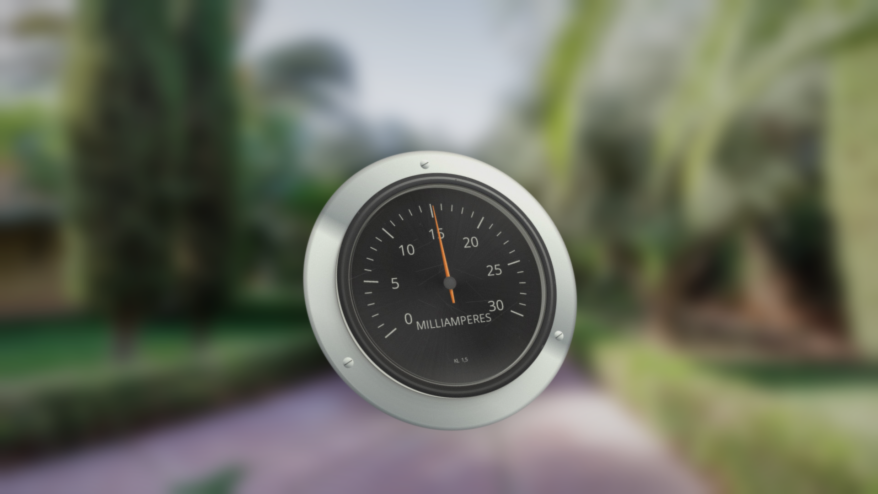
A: 15 mA
